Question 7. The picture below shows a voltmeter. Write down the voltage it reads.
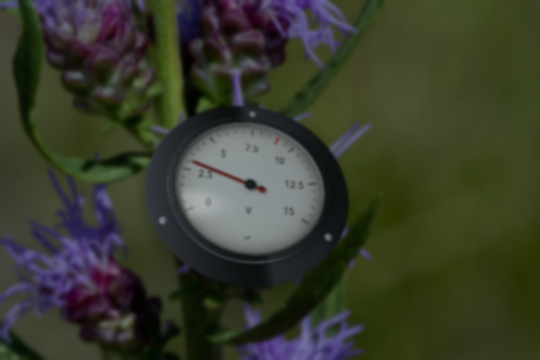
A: 3 V
